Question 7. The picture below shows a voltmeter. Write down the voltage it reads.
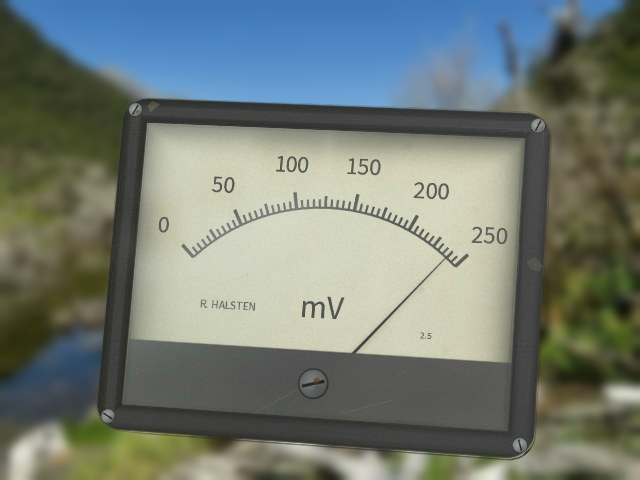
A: 240 mV
